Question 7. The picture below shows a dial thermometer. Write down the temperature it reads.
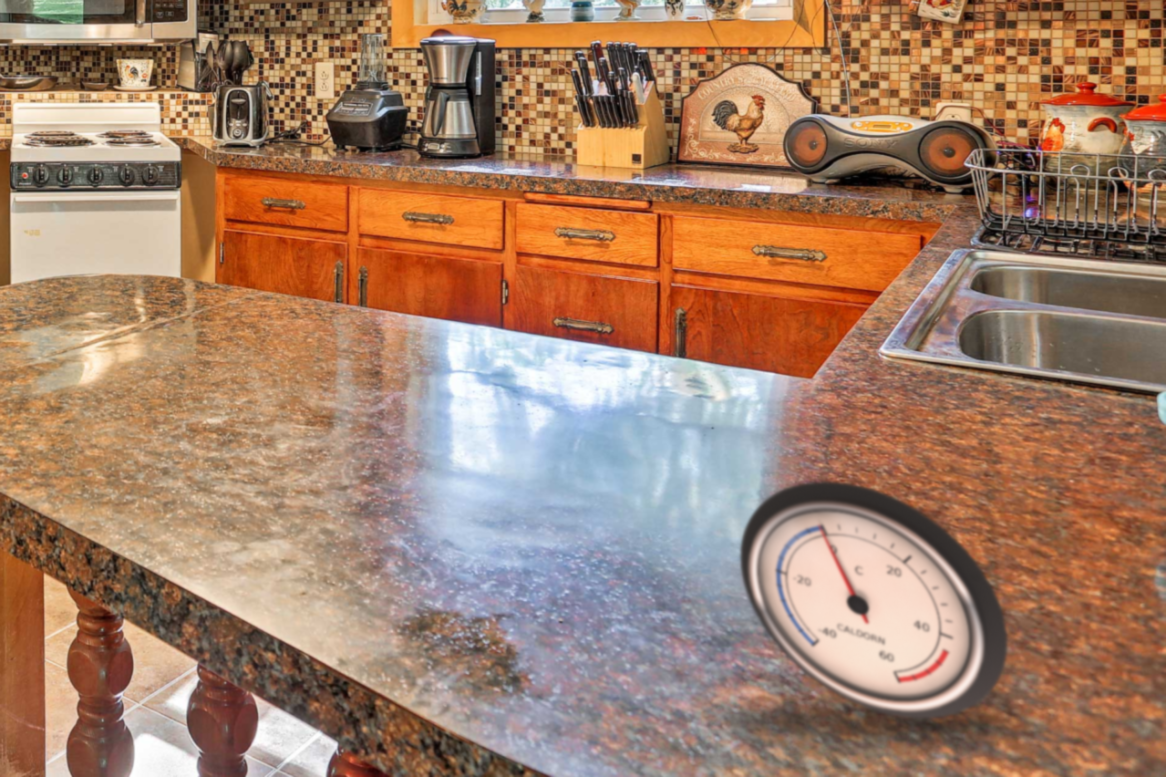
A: 0 °C
